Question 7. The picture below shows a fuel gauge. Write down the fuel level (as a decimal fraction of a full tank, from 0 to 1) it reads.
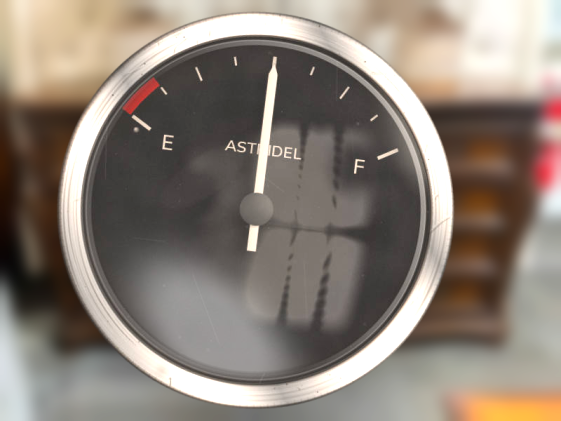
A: 0.5
